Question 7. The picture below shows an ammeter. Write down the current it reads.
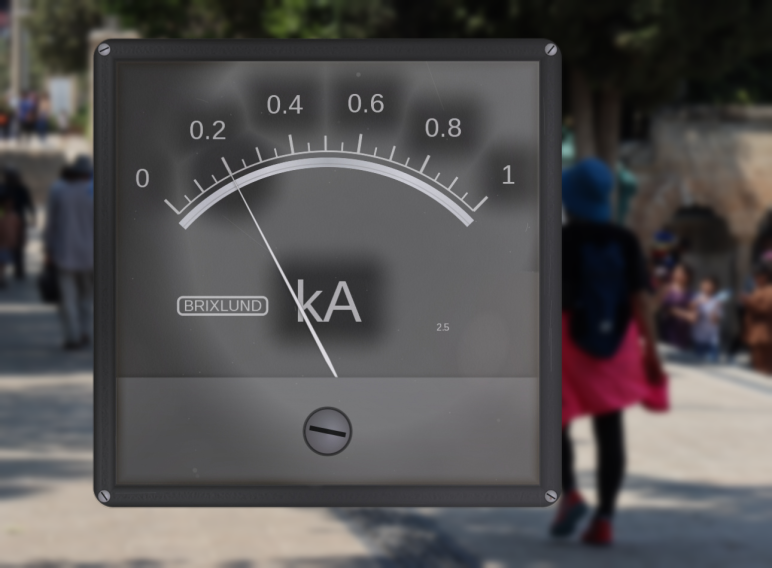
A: 0.2 kA
